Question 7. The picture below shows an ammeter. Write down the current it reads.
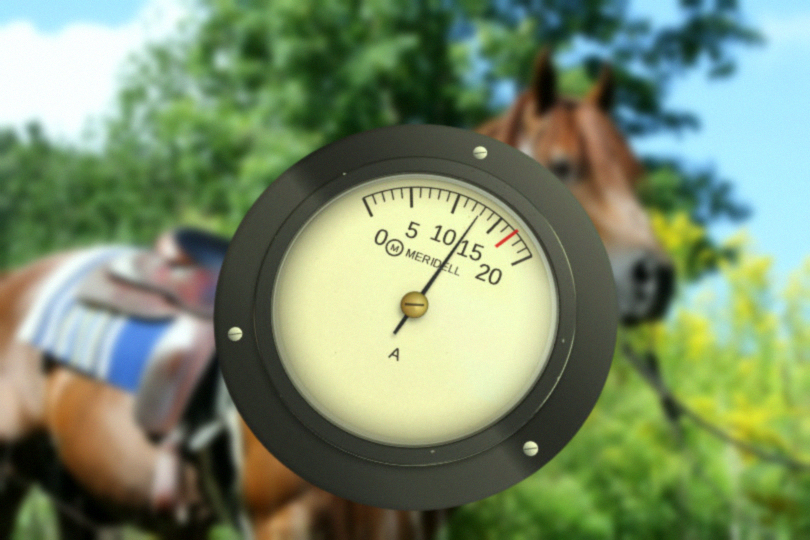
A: 13 A
